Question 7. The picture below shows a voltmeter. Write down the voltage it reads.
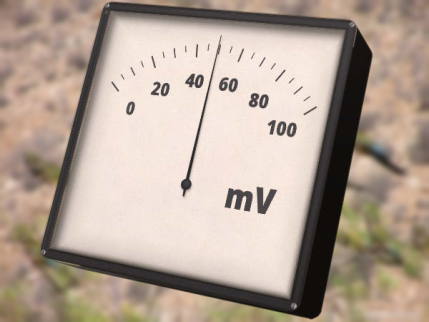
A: 50 mV
